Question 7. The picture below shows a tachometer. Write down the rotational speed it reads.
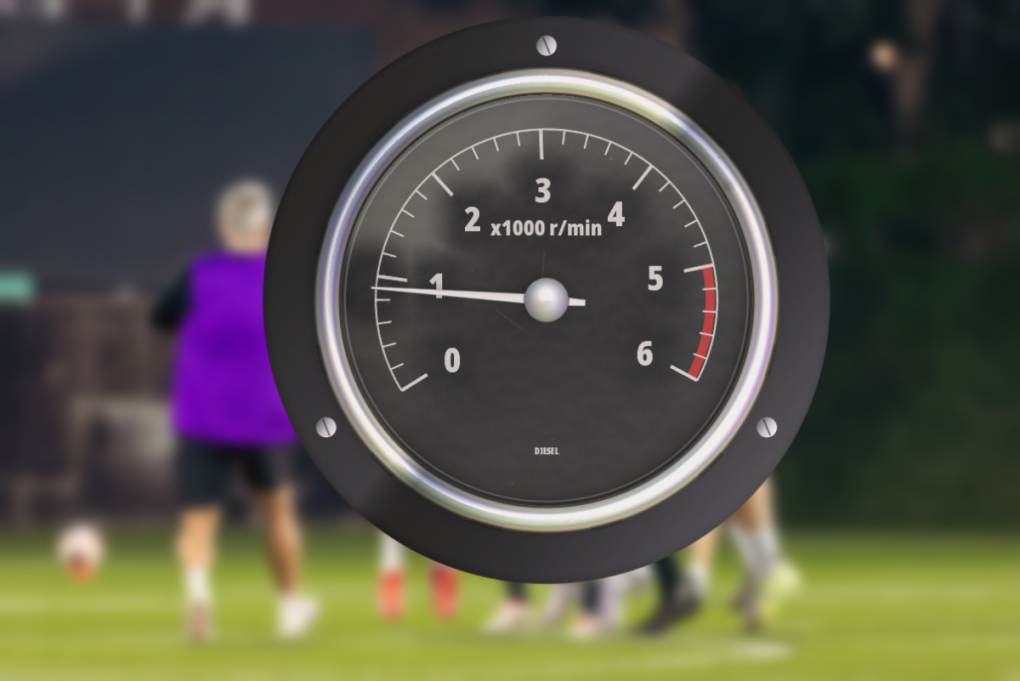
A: 900 rpm
